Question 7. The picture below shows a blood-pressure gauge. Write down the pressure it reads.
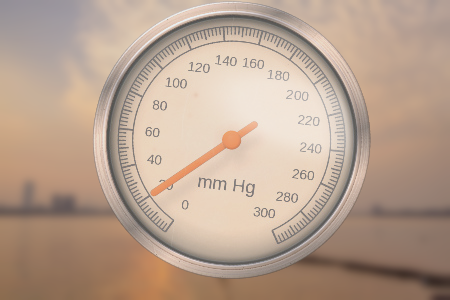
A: 20 mmHg
